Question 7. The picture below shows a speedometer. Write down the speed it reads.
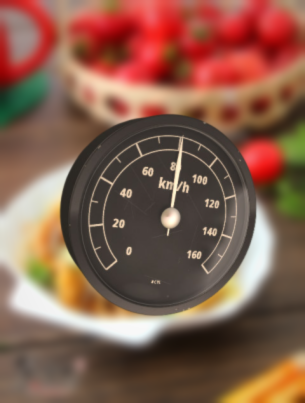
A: 80 km/h
